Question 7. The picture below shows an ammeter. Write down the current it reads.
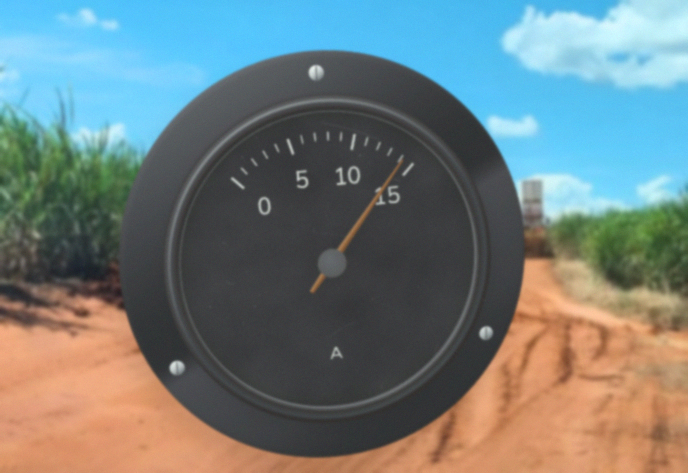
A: 14 A
